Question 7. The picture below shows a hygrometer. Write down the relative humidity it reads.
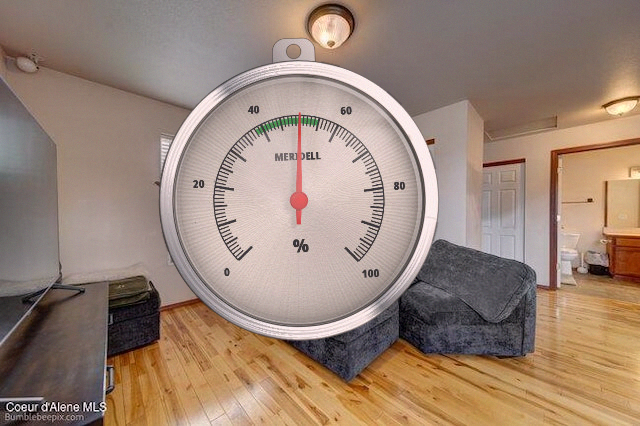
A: 50 %
